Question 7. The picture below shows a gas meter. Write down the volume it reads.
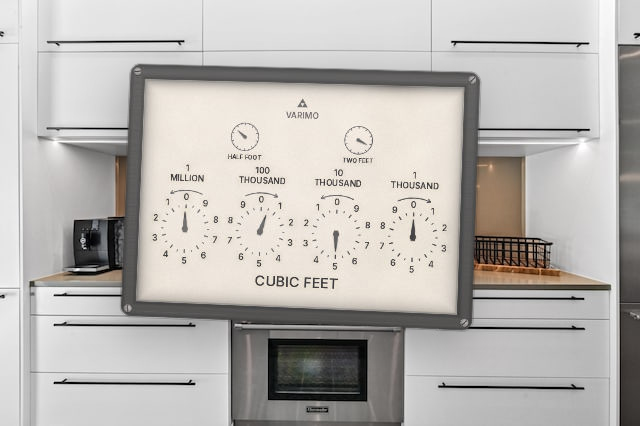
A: 5000 ft³
